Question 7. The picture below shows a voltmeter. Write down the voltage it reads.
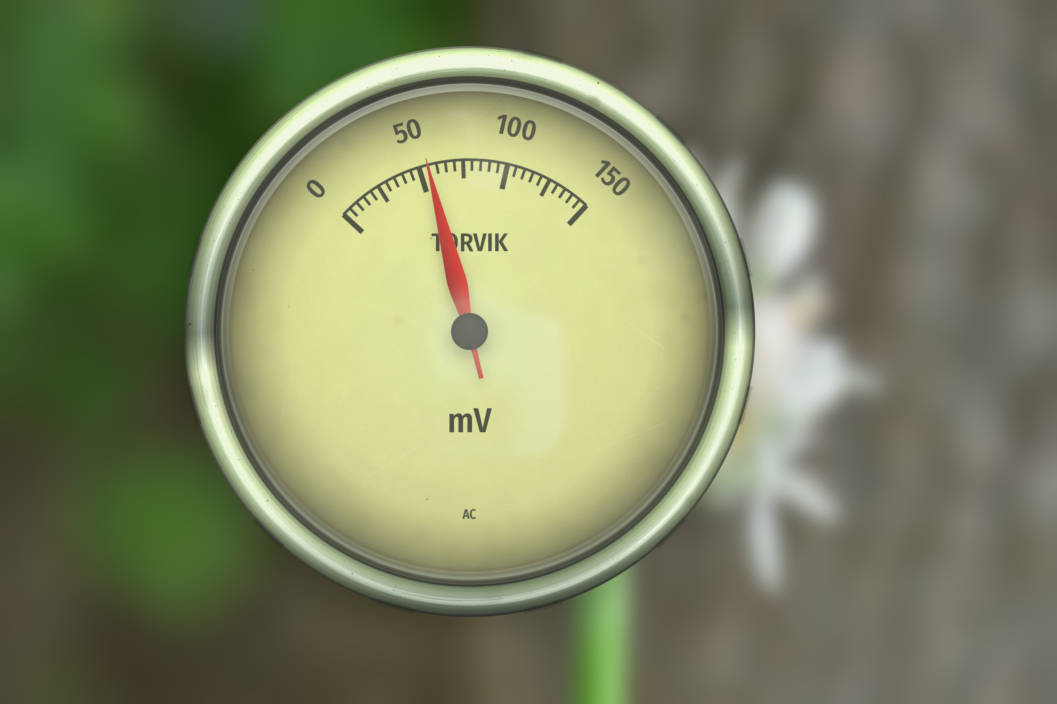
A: 55 mV
